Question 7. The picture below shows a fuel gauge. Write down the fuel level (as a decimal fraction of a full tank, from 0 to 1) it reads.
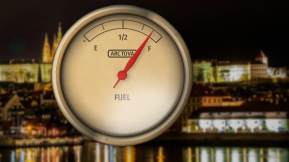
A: 0.875
